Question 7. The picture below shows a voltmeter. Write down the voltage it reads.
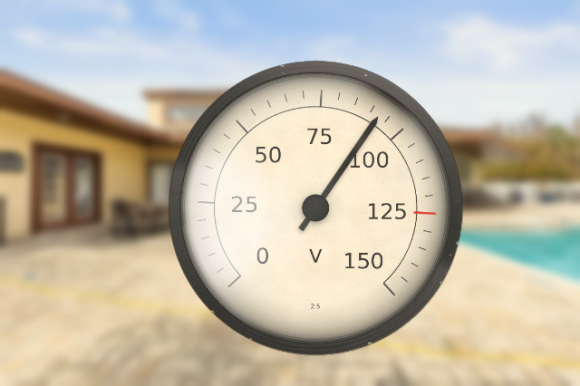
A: 92.5 V
